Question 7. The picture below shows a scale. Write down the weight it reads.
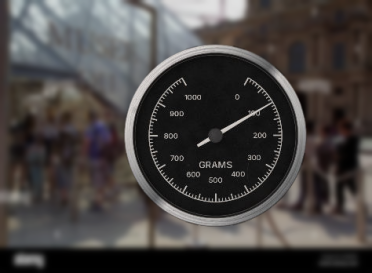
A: 100 g
